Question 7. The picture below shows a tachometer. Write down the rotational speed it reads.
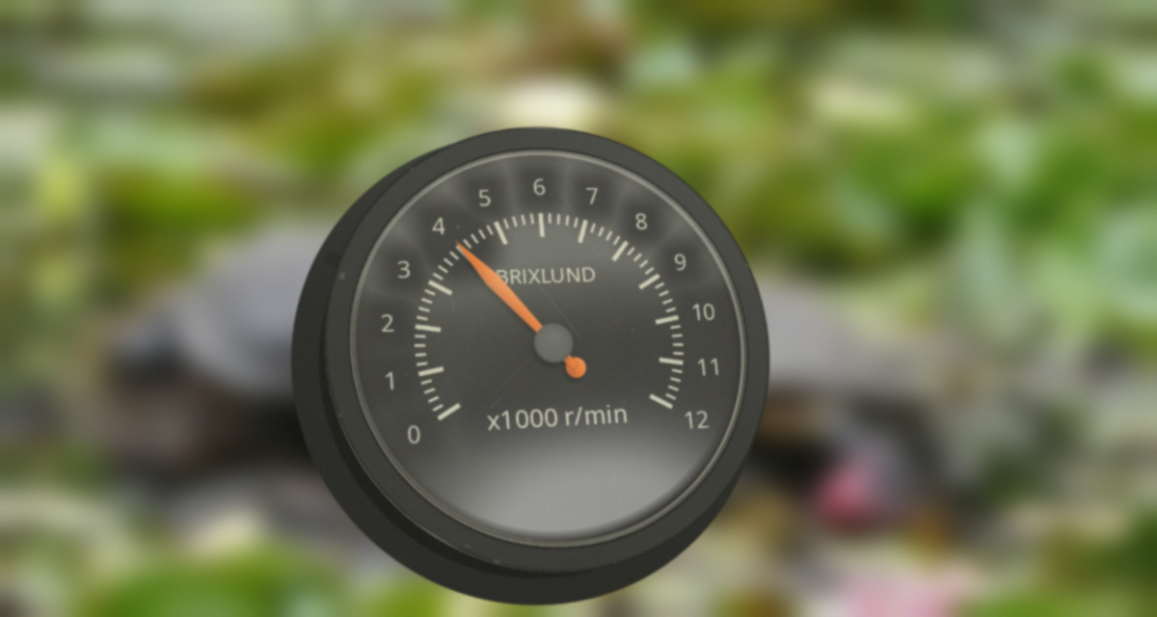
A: 4000 rpm
